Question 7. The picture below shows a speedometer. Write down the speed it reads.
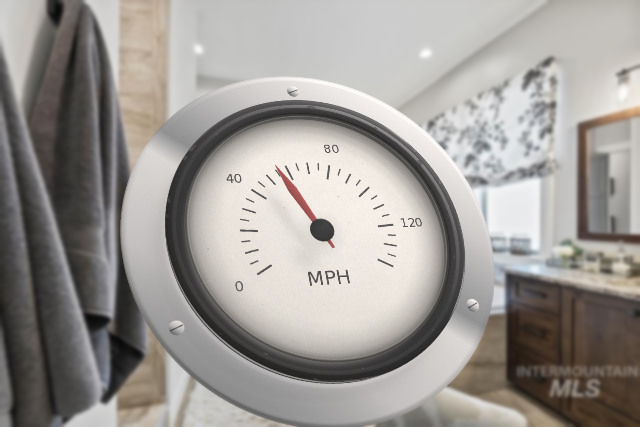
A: 55 mph
